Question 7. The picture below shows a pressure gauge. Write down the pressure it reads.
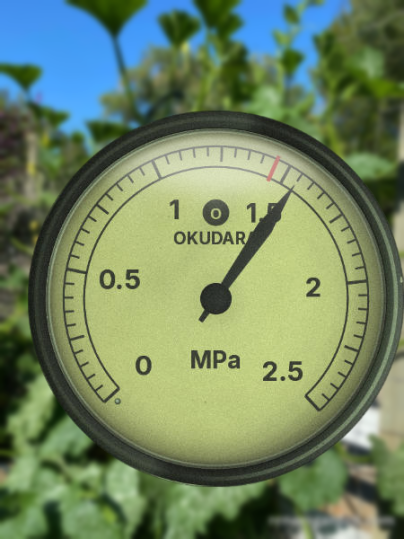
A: 1.55 MPa
